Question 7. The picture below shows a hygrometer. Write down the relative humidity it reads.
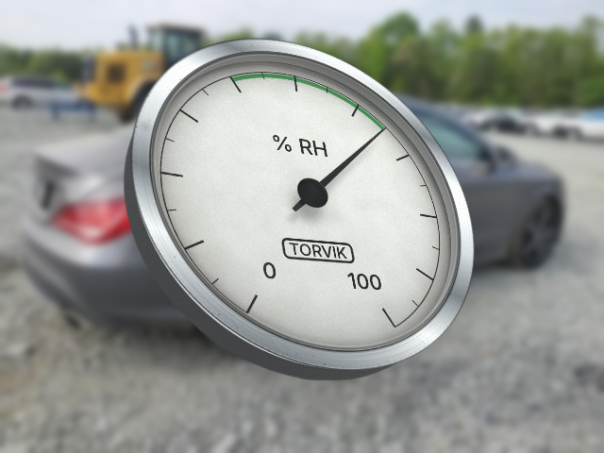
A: 65 %
